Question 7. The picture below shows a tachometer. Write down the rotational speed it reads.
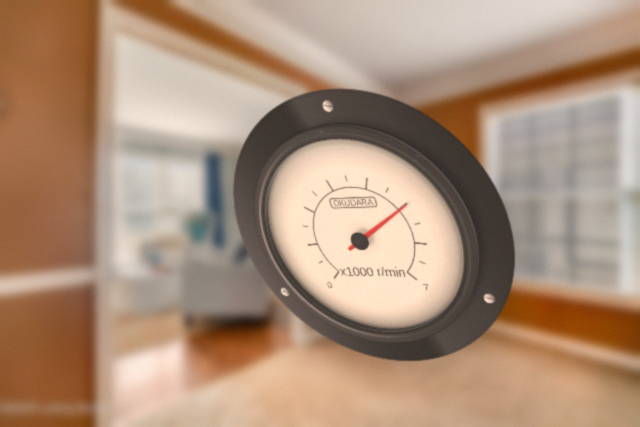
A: 5000 rpm
